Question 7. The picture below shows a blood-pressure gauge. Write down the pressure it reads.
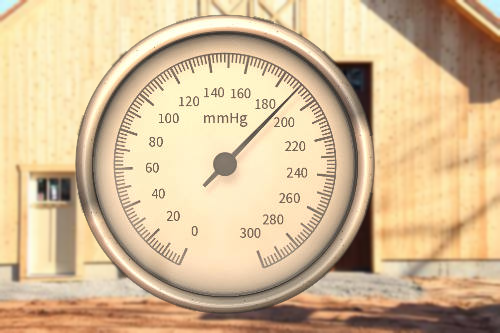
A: 190 mmHg
